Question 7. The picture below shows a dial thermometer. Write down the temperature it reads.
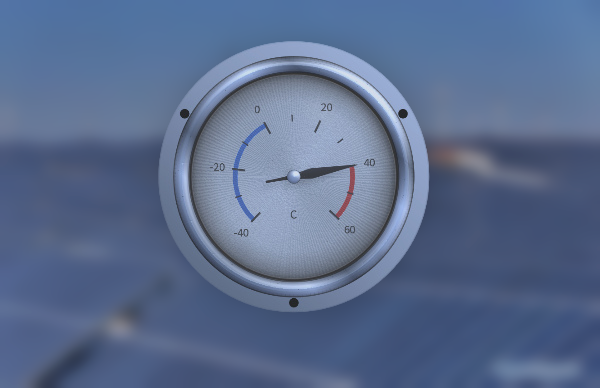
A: 40 °C
